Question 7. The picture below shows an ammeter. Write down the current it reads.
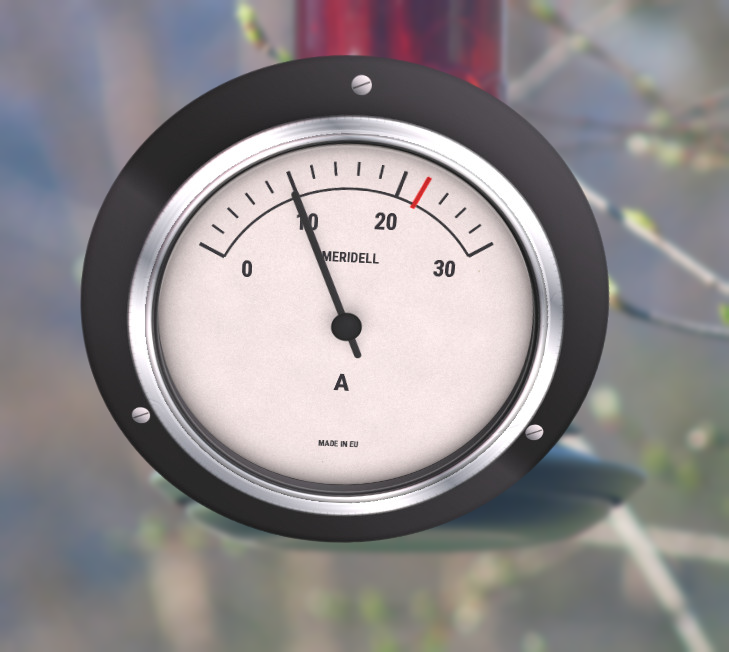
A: 10 A
